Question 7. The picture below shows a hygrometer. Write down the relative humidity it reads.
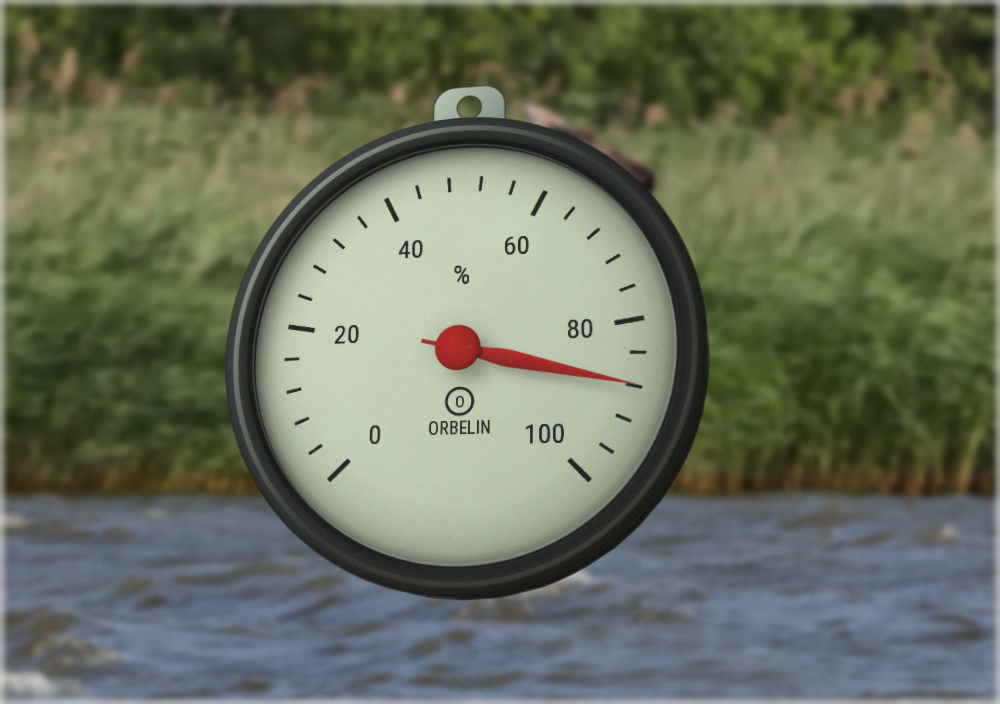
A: 88 %
